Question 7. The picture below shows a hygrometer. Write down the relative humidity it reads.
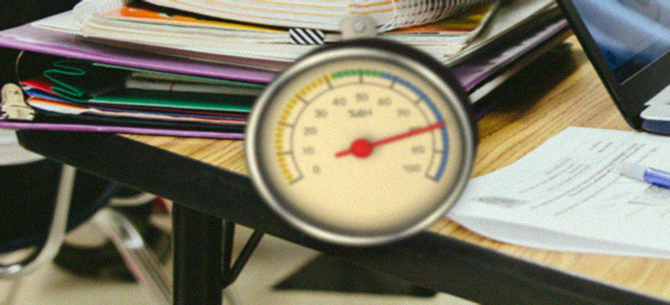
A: 80 %
